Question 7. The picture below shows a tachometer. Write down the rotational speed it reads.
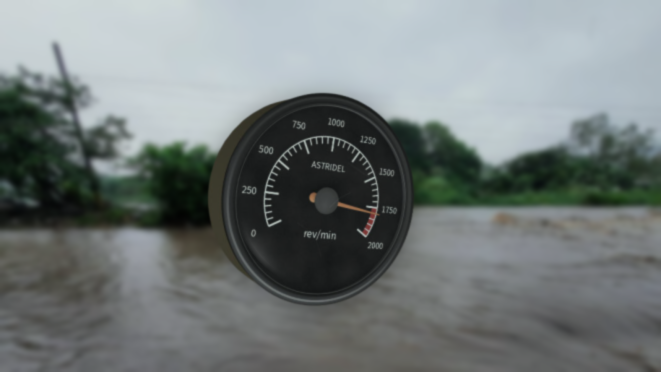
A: 1800 rpm
